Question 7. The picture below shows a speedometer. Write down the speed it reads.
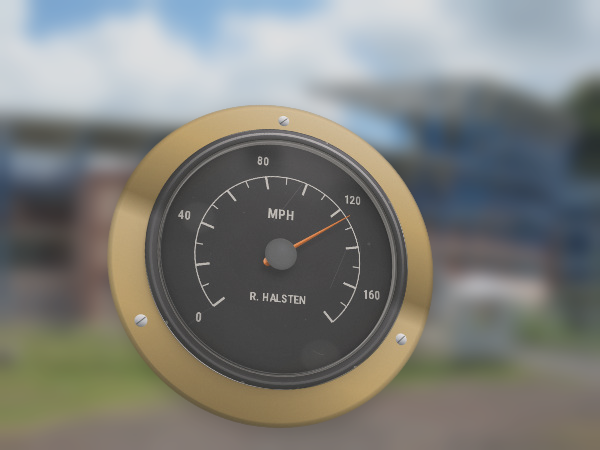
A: 125 mph
